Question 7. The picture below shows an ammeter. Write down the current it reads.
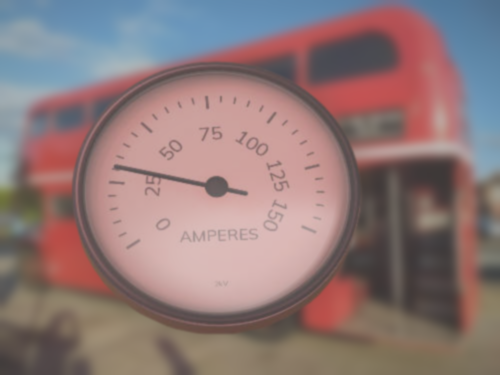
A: 30 A
